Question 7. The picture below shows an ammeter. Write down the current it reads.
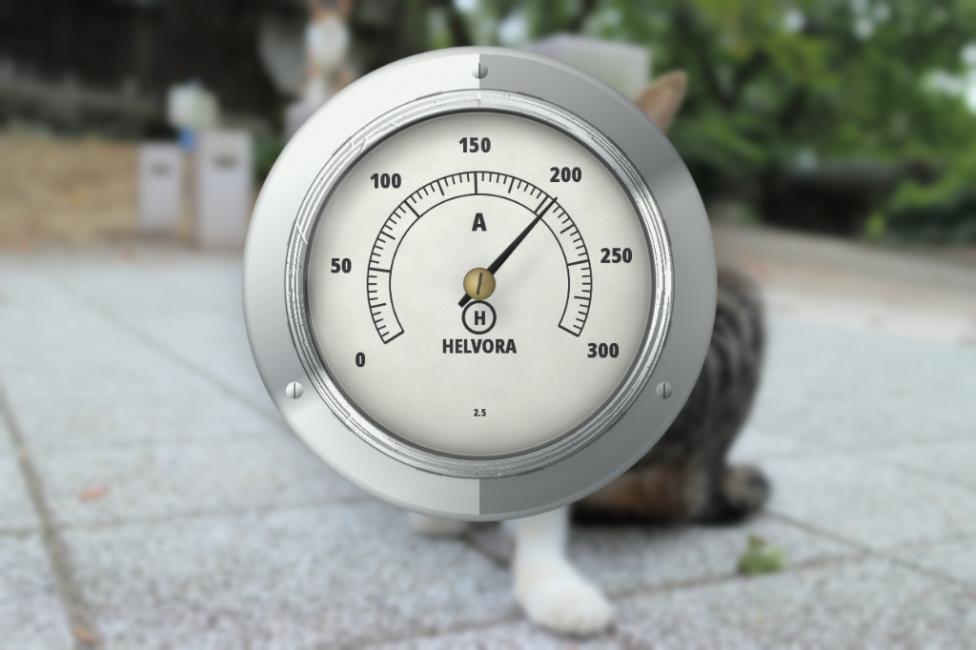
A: 205 A
